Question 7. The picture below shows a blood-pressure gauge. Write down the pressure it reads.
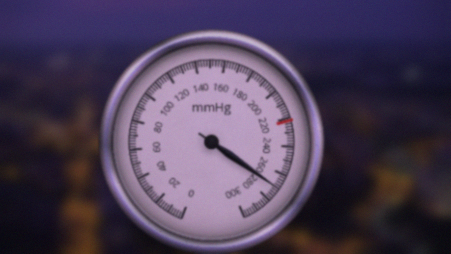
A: 270 mmHg
